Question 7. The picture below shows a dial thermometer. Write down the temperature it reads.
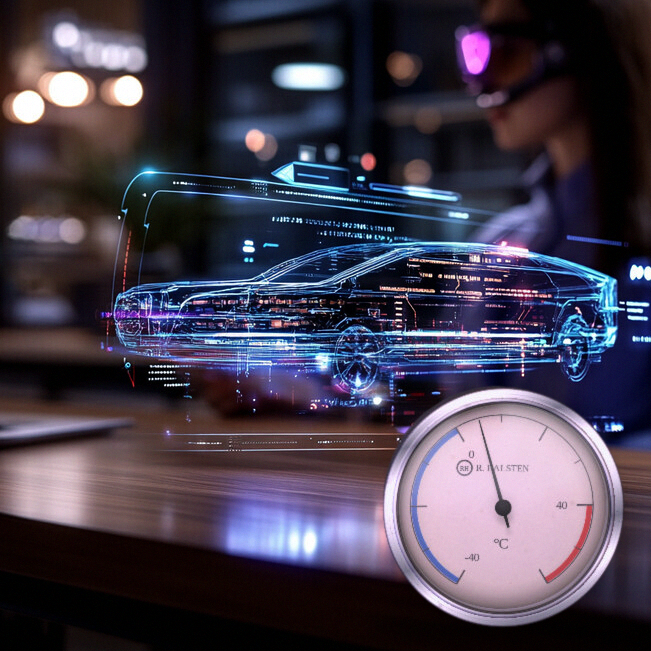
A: 5 °C
